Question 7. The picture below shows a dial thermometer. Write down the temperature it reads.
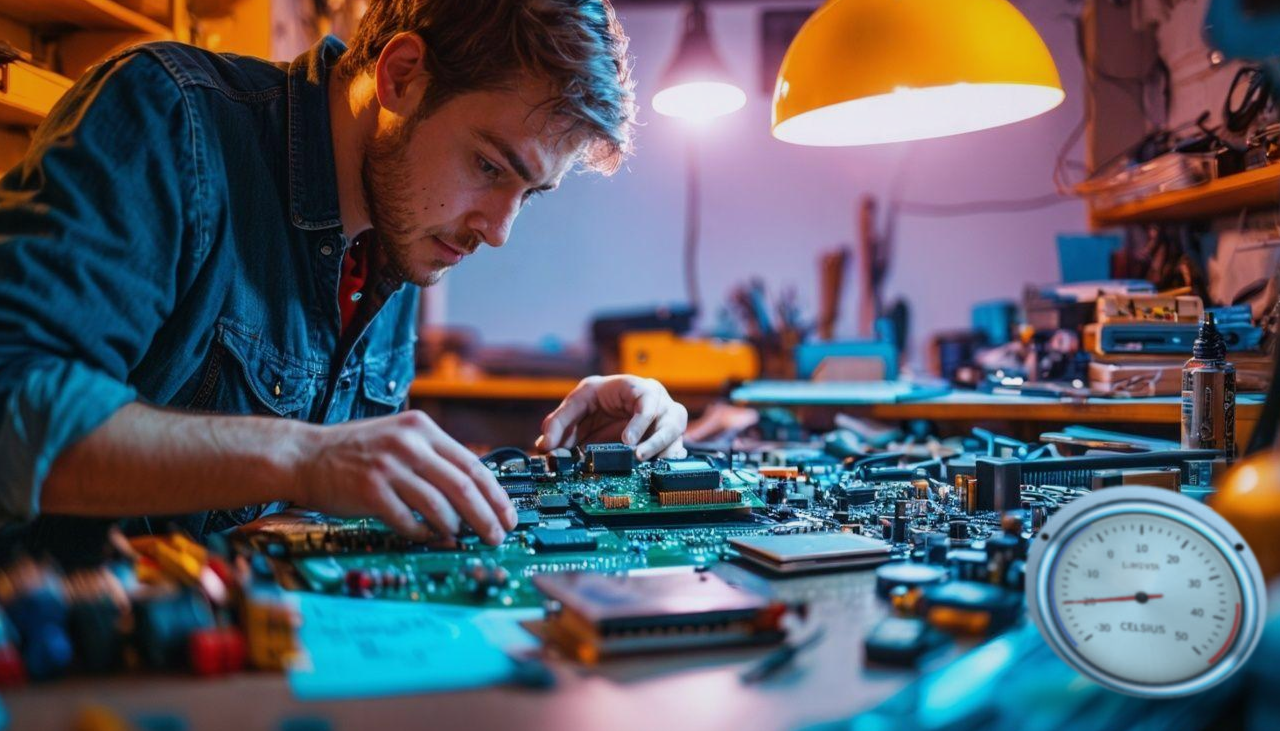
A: -20 °C
